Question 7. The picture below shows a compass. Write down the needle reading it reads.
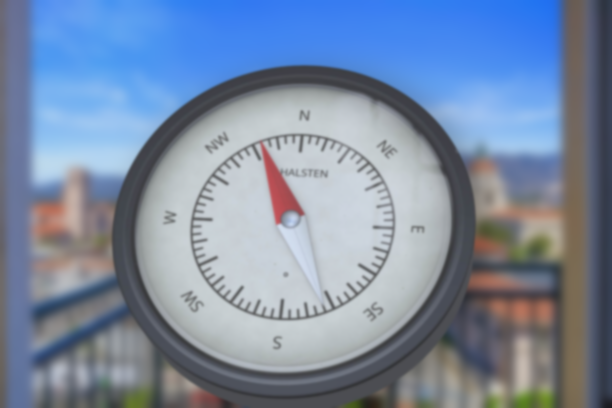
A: 335 °
